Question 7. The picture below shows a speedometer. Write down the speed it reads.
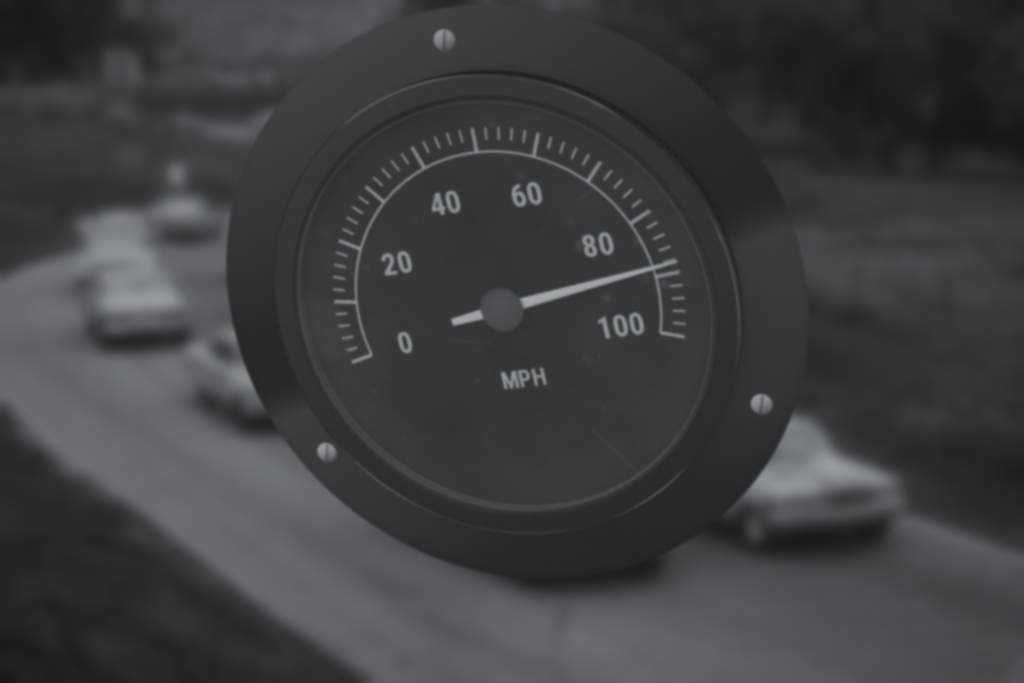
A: 88 mph
